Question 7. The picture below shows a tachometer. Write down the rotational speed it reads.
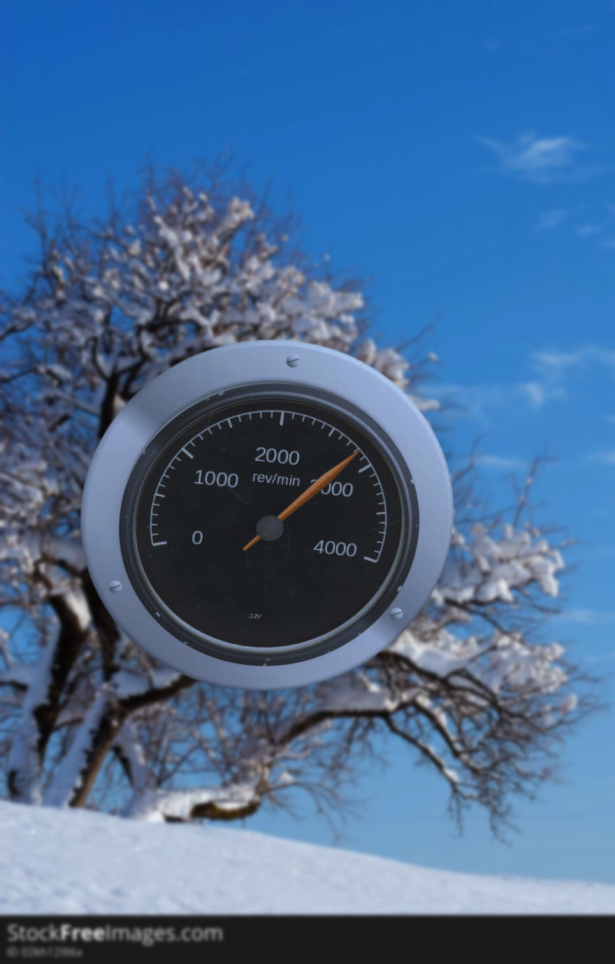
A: 2800 rpm
